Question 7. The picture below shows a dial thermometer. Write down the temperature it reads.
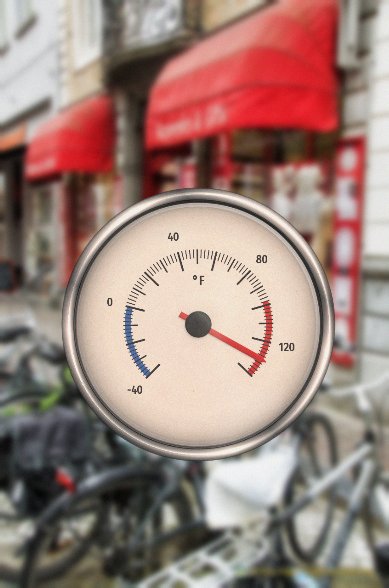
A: 130 °F
